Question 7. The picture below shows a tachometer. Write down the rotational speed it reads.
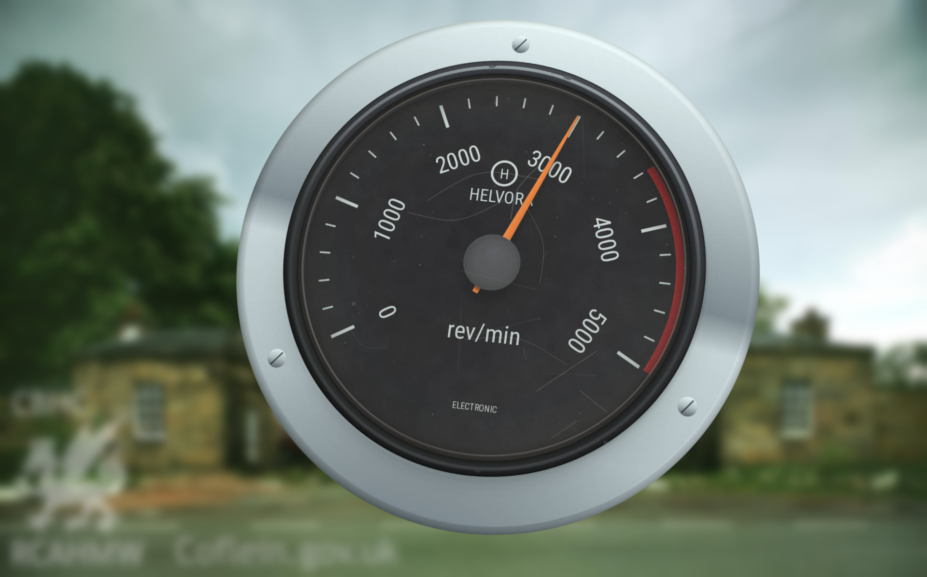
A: 3000 rpm
